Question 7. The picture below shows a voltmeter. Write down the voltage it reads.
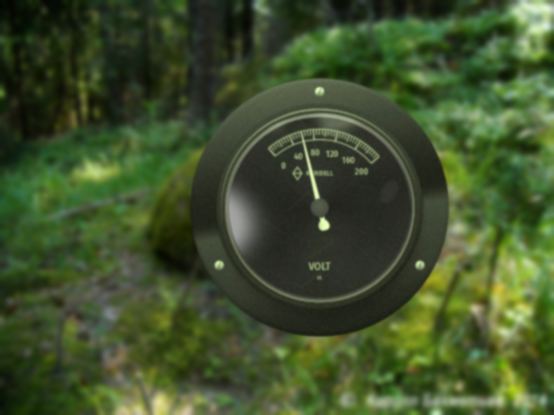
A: 60 V
